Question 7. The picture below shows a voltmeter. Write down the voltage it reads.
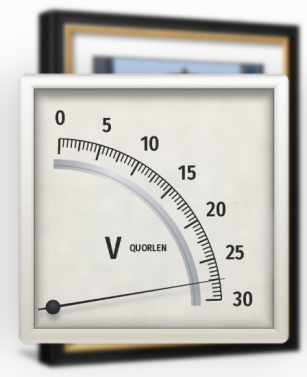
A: 27.5 V
